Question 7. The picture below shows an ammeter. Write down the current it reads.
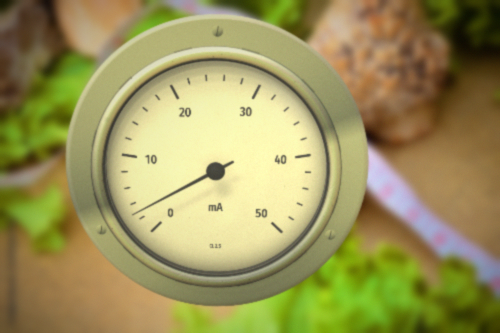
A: 3 mA
